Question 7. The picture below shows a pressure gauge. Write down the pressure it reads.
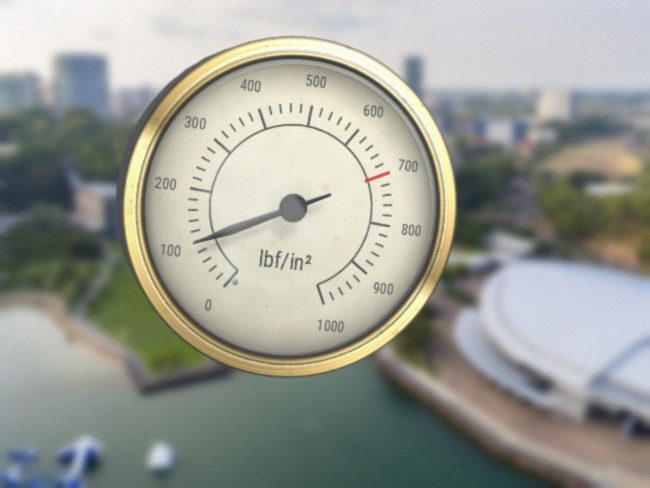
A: 100 psi
